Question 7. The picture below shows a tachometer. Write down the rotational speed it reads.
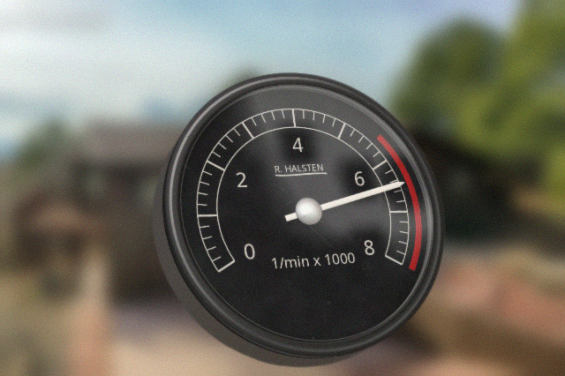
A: 6500 rpm
